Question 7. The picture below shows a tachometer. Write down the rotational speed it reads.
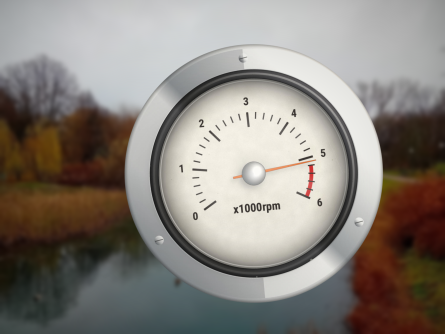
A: 5100 rpm
